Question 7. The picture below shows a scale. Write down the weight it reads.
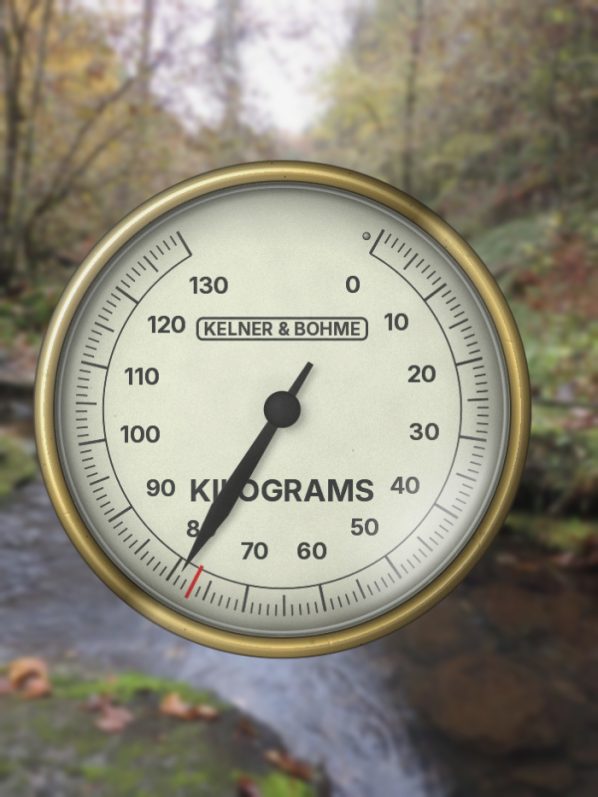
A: 79 kg
